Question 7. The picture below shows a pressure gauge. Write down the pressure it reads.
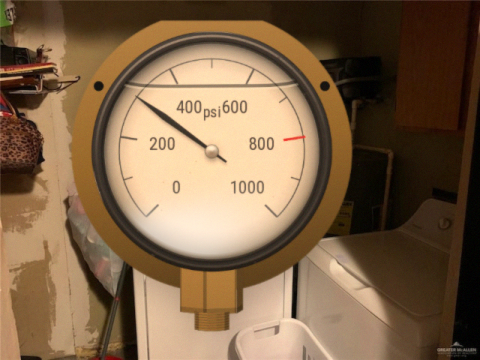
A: 300 psi
